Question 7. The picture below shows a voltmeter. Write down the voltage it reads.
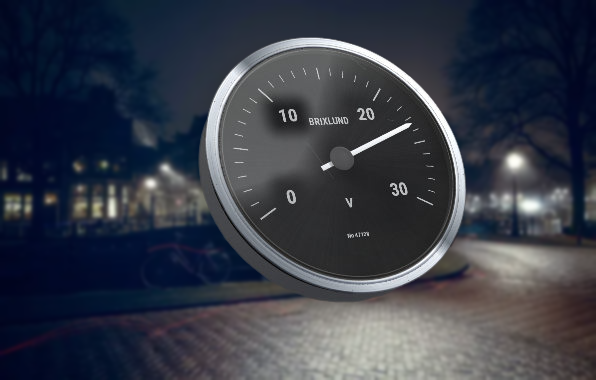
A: 23.5 V
